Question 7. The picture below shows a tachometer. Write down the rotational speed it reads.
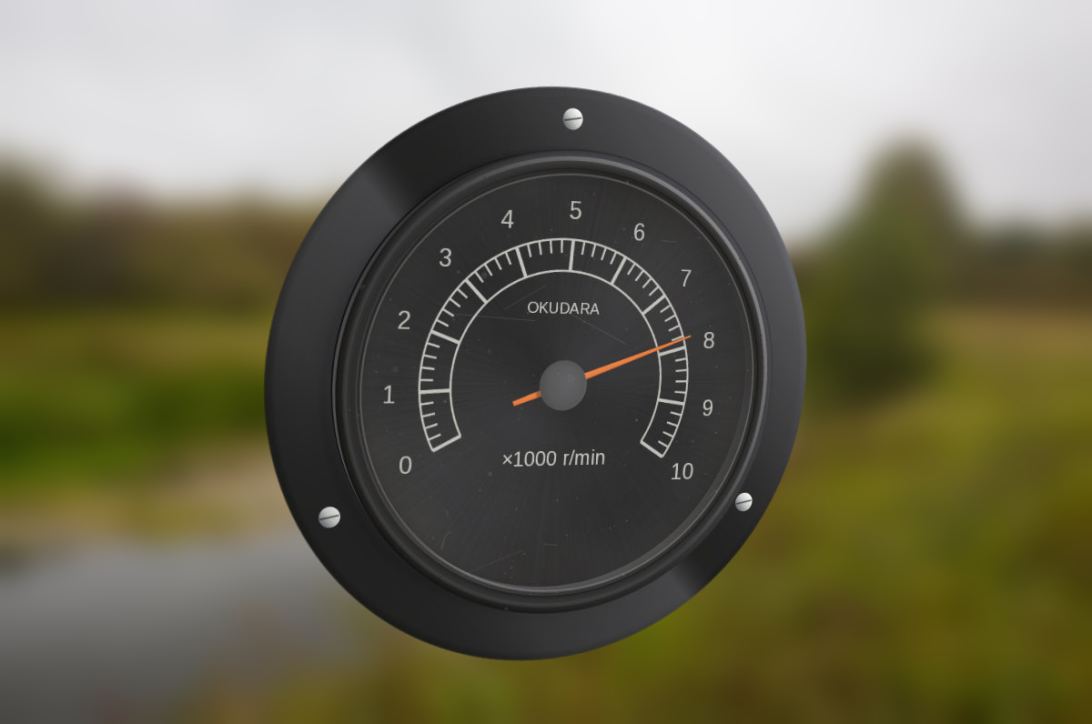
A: 7800 rpm
